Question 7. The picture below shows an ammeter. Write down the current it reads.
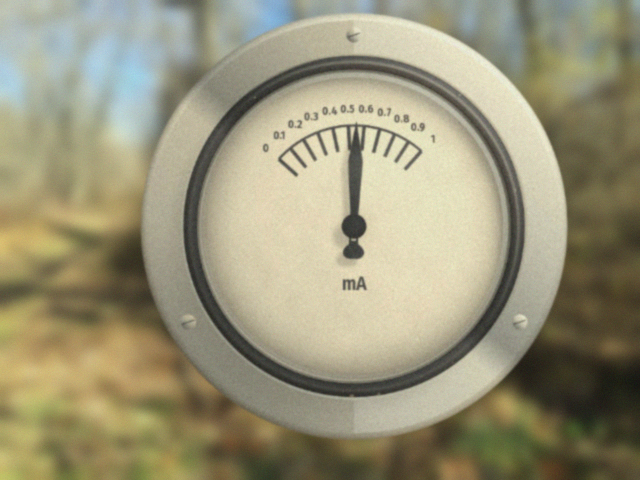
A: 0.55 mA
